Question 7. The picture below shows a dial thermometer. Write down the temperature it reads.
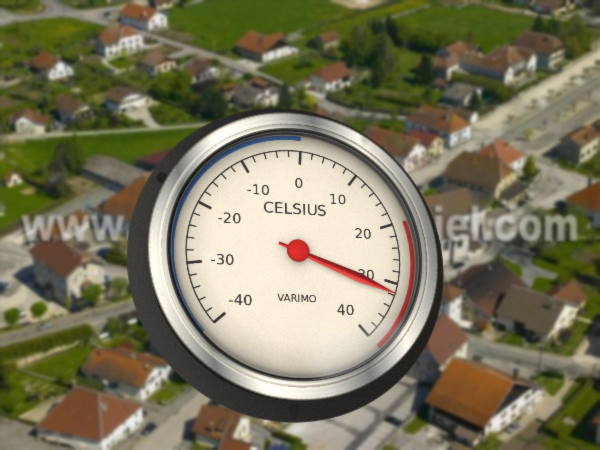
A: 32 °C
